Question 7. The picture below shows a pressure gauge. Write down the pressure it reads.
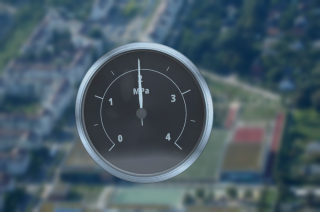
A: 2 MPa
